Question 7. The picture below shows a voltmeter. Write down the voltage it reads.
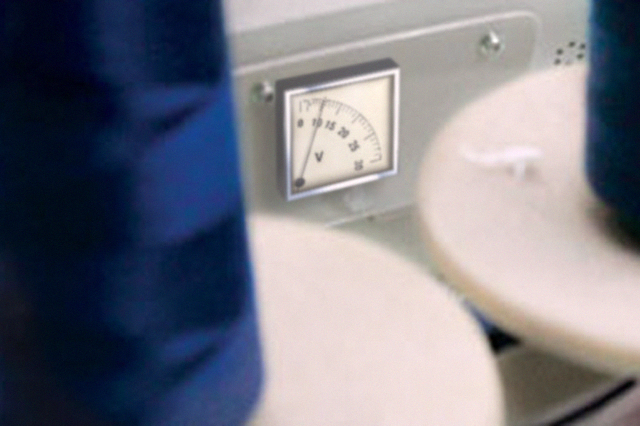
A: 10 V
